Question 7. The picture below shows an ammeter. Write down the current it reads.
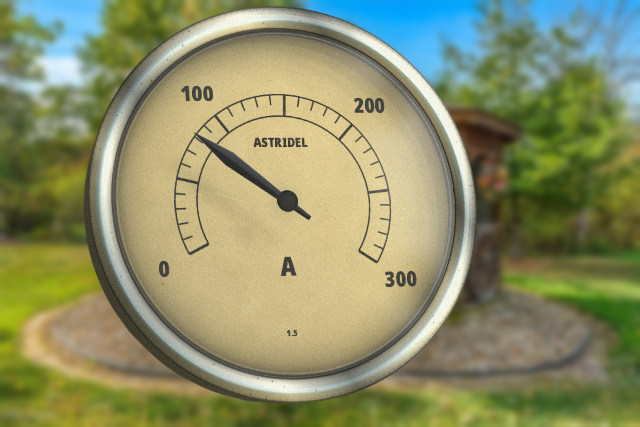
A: 80 A
